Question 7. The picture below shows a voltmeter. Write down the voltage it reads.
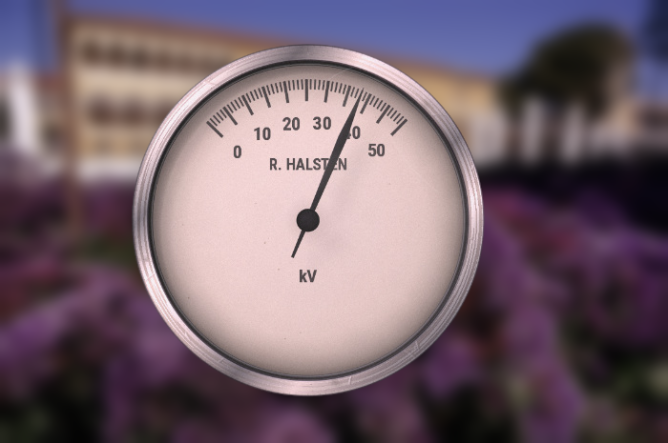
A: 38 kV
